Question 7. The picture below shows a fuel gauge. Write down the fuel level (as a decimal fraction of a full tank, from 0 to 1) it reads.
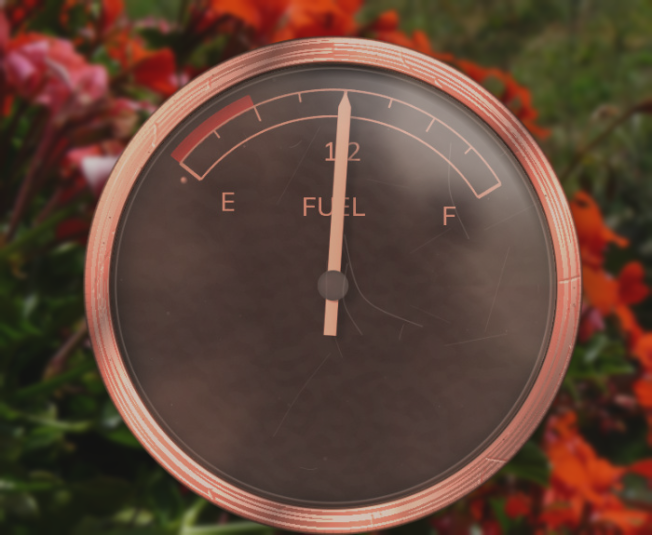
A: 0.5
